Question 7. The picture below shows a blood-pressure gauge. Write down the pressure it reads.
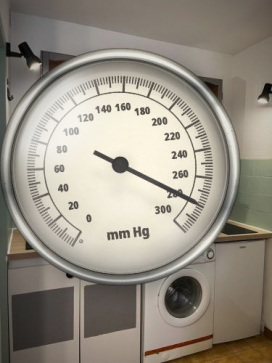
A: 280 mmHg
